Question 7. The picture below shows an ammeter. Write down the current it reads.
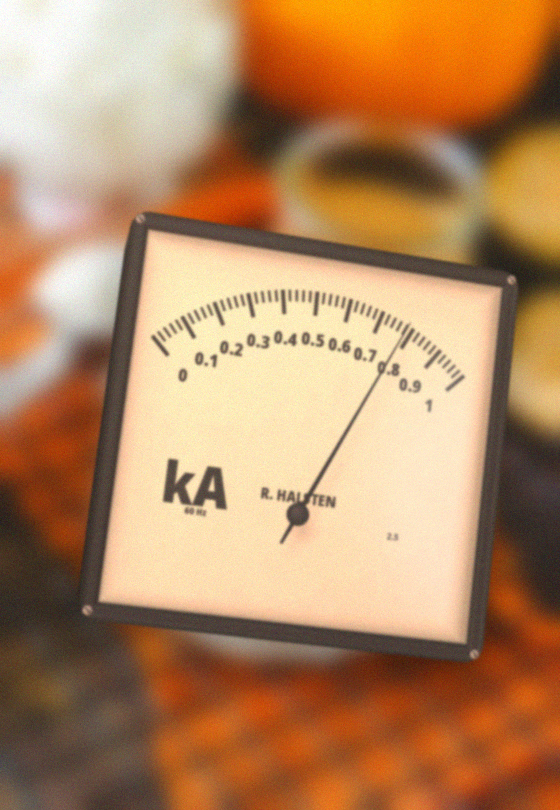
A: 0.78 kA
